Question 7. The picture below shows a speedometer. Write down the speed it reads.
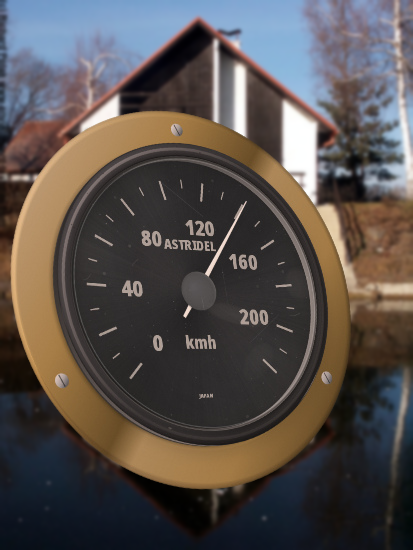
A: 140 km/h
